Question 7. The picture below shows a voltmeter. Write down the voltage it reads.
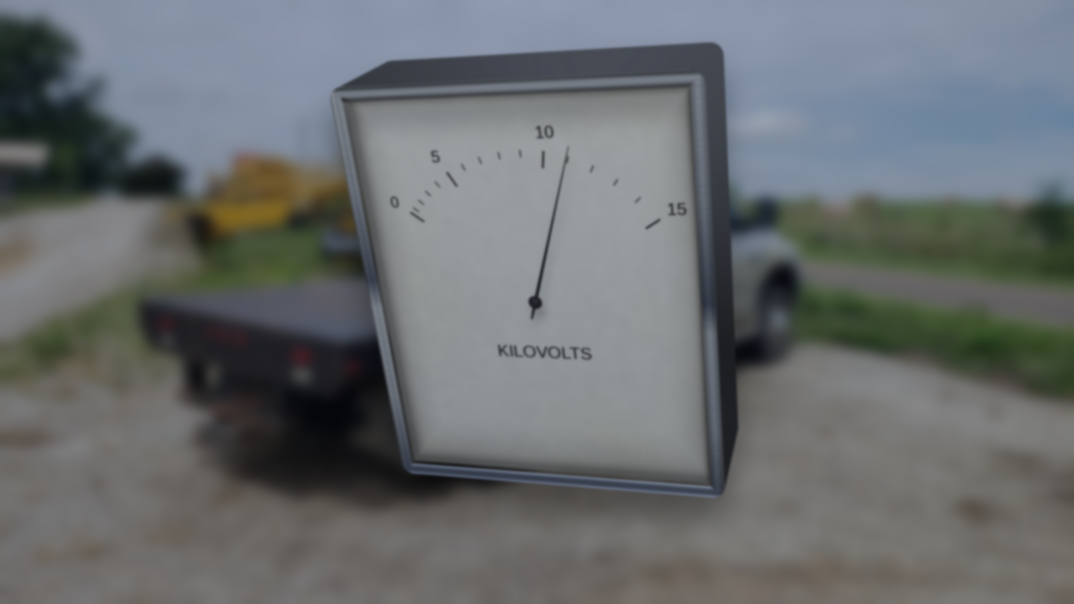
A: 11 kV
